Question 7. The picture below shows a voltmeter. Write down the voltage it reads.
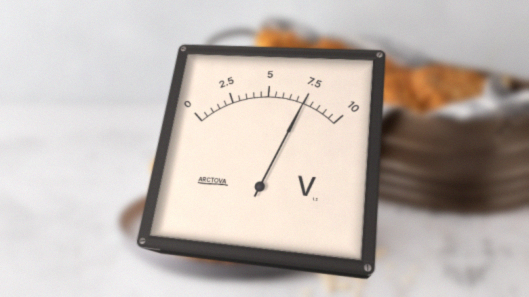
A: 7.5 V
